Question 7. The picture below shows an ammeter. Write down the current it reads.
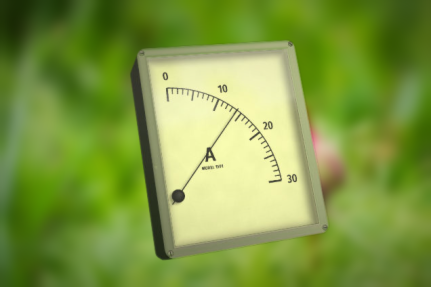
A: 14 A
